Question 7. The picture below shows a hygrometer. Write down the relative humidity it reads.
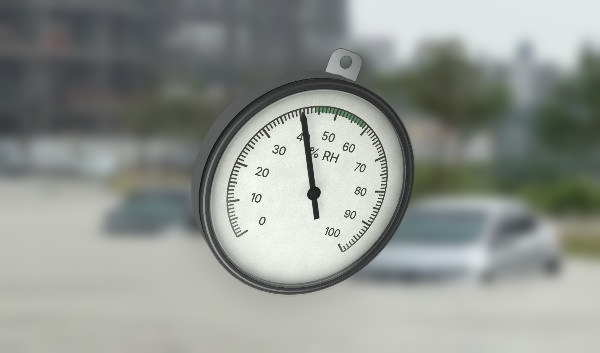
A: 40 %
